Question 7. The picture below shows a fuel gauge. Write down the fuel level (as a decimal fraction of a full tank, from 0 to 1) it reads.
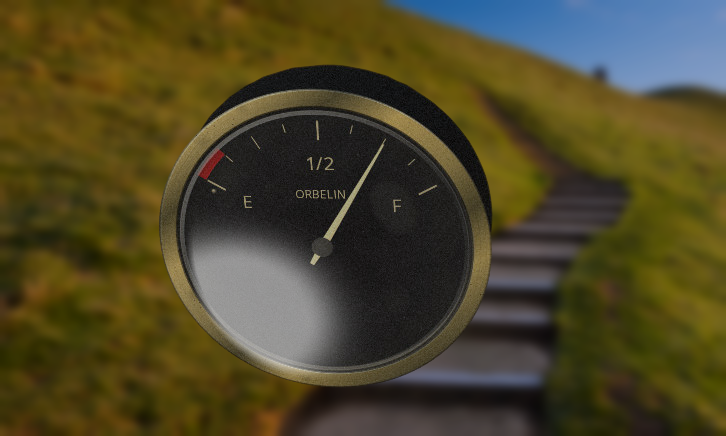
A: 0.75
